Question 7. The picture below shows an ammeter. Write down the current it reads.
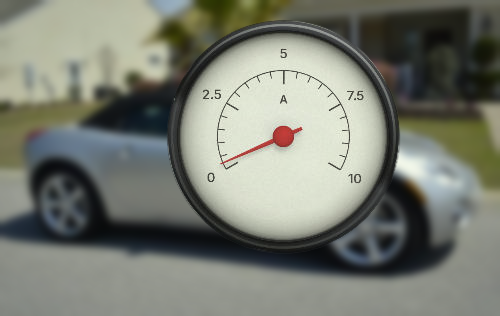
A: 0.25 A
